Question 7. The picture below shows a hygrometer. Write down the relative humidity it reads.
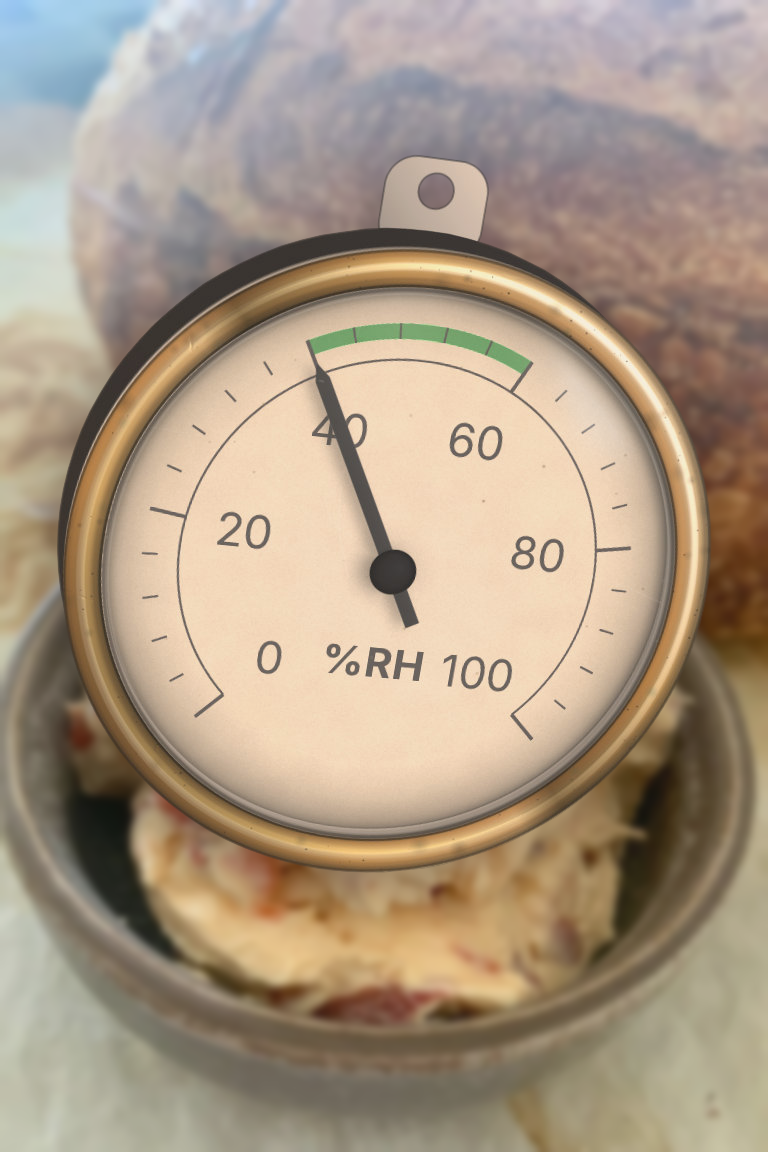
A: 40 %
